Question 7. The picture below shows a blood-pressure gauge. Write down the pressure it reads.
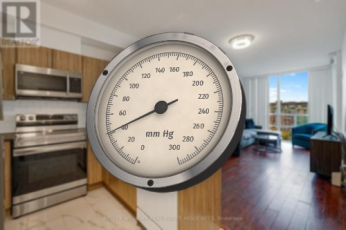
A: 40 mmHg
